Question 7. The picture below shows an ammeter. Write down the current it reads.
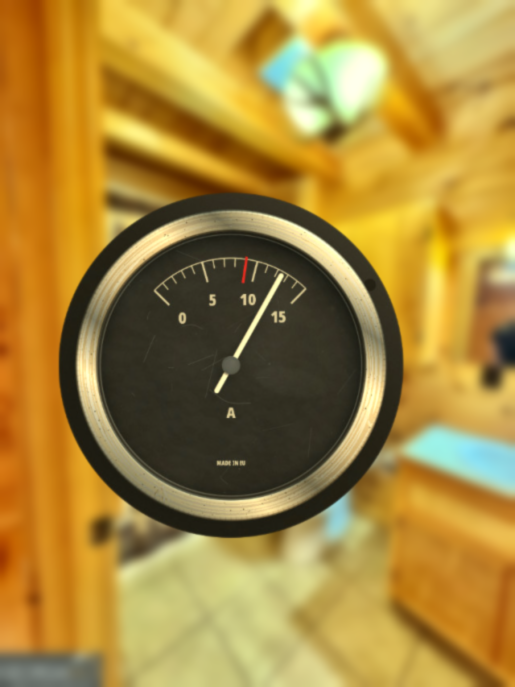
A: 12.5 A
